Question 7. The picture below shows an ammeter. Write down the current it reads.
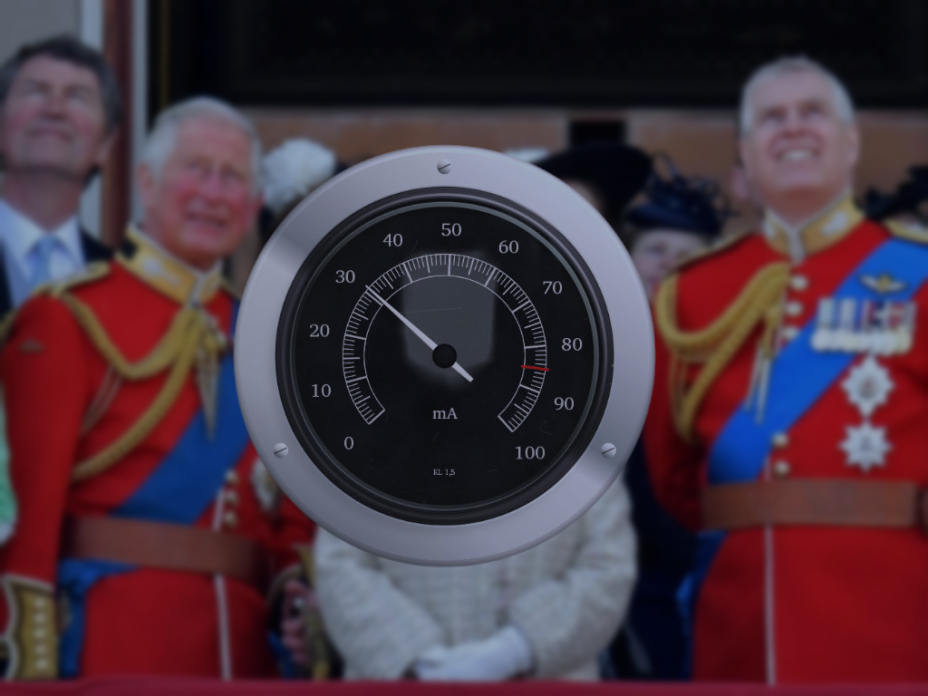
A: 31 mA
